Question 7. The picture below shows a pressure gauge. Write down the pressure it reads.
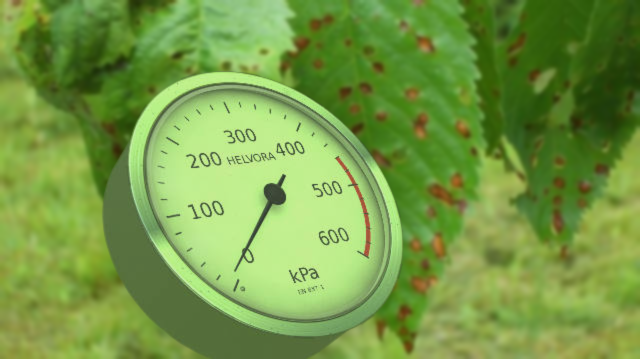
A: 10 kPa
